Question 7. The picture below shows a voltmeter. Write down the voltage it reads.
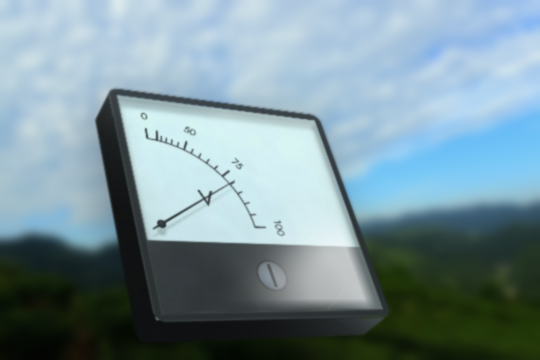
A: 80 V
